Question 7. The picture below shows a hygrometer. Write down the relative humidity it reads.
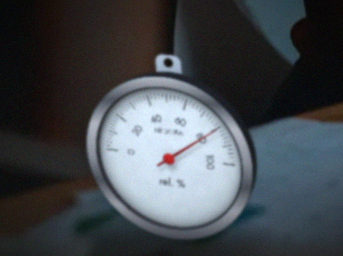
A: 80 %
